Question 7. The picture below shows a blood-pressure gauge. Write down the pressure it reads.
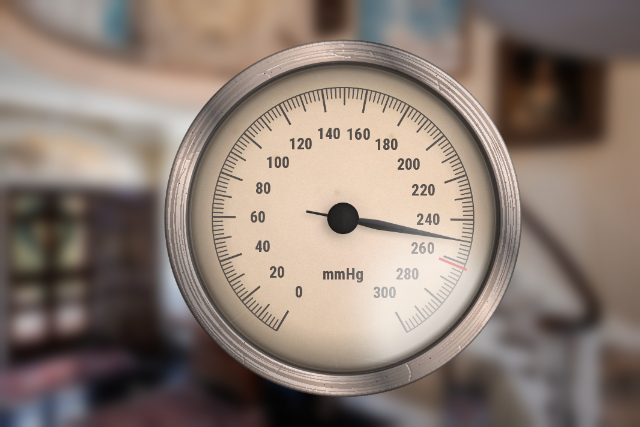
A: 250 mmHg
